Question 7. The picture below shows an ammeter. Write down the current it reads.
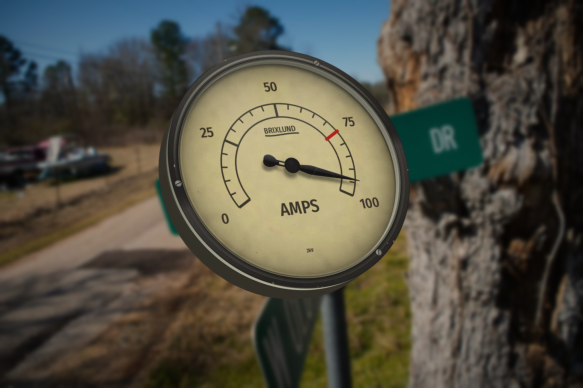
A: 95 A
